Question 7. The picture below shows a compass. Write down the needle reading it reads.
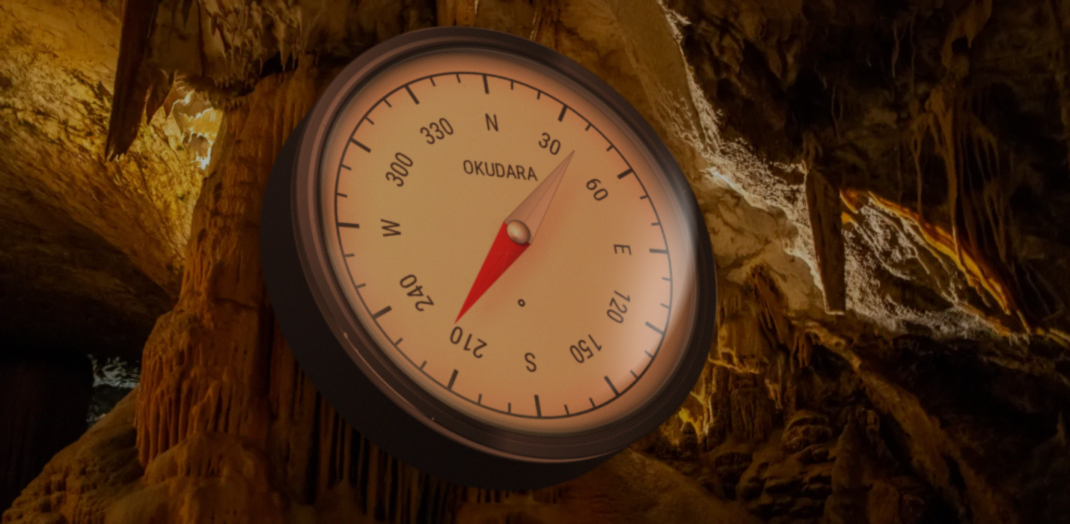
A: 220 °
